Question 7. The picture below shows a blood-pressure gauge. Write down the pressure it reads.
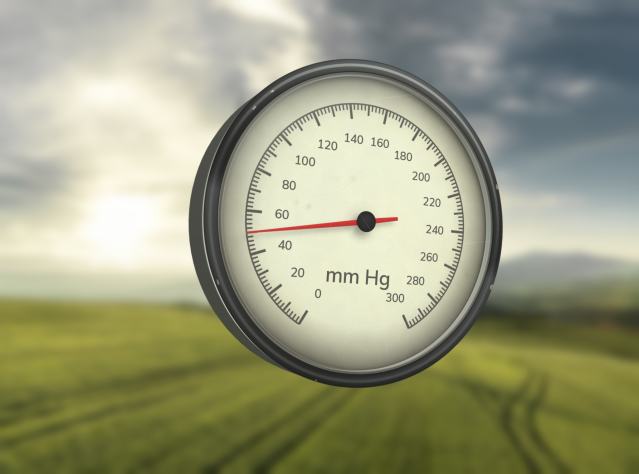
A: 50 mmHg
